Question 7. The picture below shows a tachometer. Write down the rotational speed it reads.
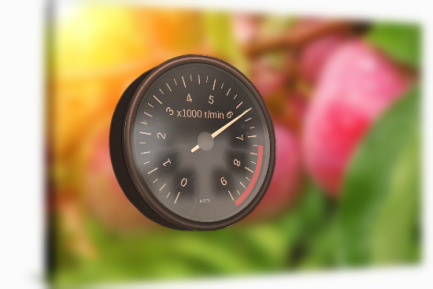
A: 6250 rpm
